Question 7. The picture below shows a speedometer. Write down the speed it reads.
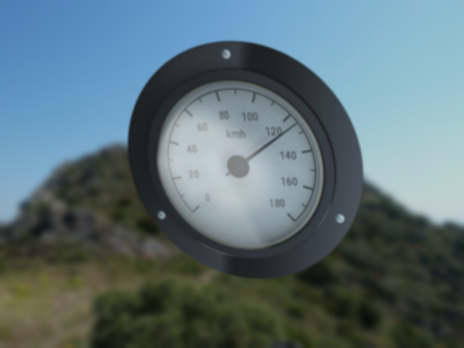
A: 125 km/h
